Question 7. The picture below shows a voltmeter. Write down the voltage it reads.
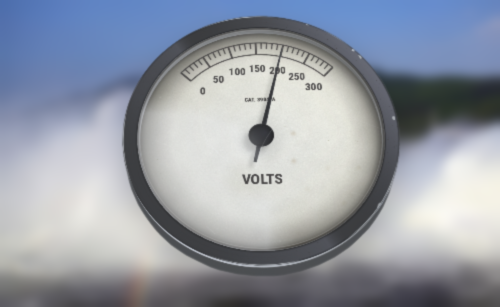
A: 200 V
